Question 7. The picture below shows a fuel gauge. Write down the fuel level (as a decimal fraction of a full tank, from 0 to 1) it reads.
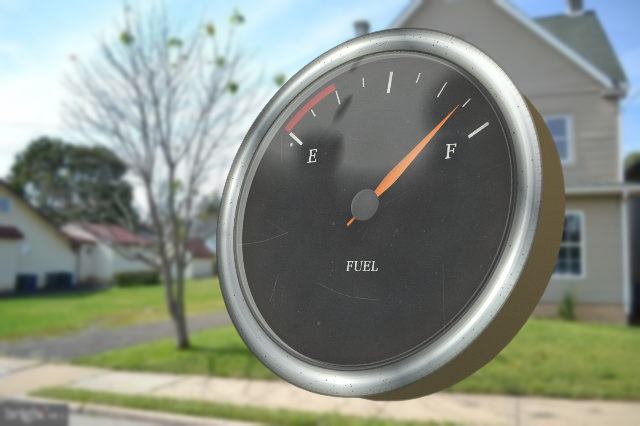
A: 0.875
